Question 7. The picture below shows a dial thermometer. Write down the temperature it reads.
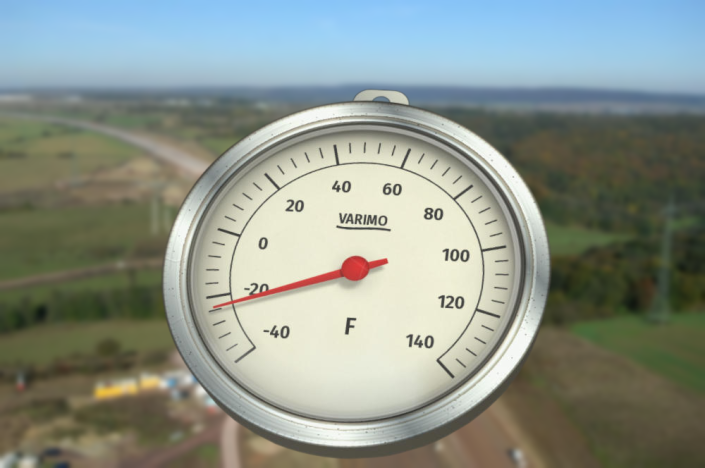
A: -24 °F
